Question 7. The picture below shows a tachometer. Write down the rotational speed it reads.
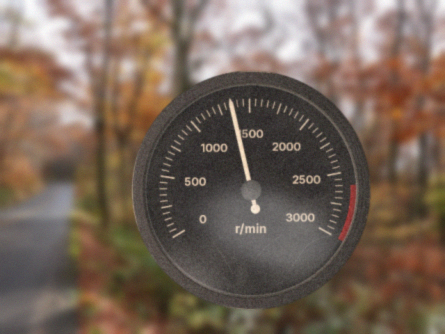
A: 1350 rpm
